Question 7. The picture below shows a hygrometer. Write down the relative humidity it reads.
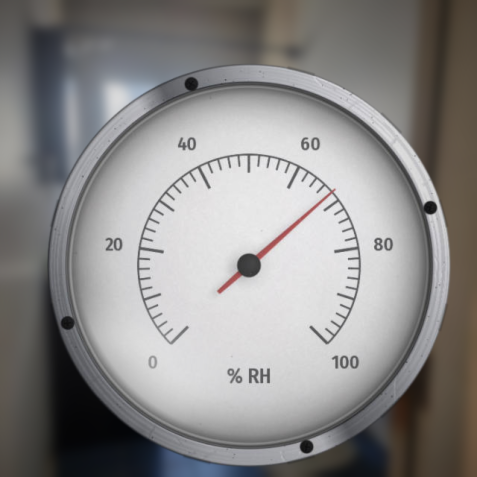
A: 68 %
